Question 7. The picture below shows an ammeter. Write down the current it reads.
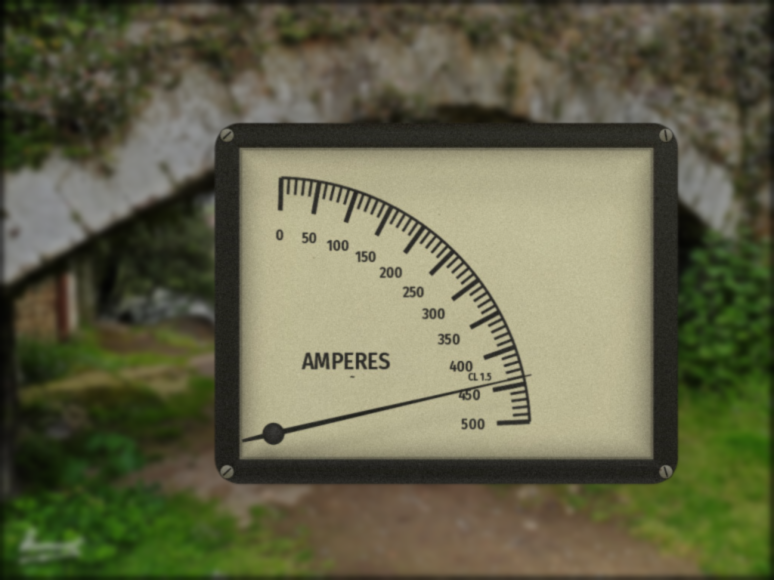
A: 440 A
